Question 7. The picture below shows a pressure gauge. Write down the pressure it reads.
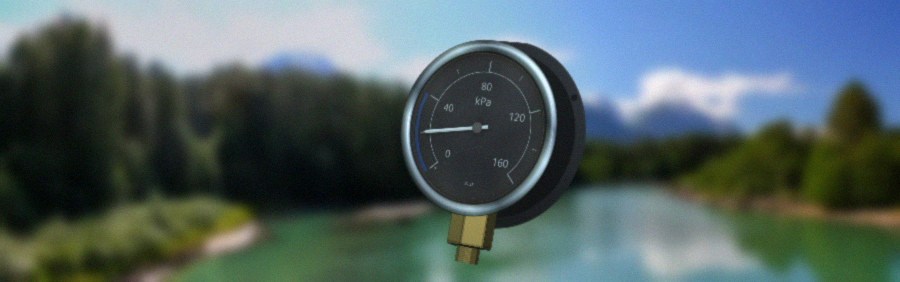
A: 20 kPa
